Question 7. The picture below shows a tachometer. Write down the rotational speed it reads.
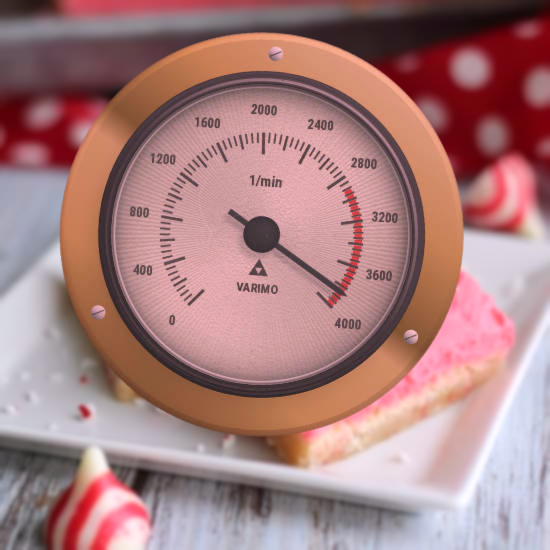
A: 3850 rpm
